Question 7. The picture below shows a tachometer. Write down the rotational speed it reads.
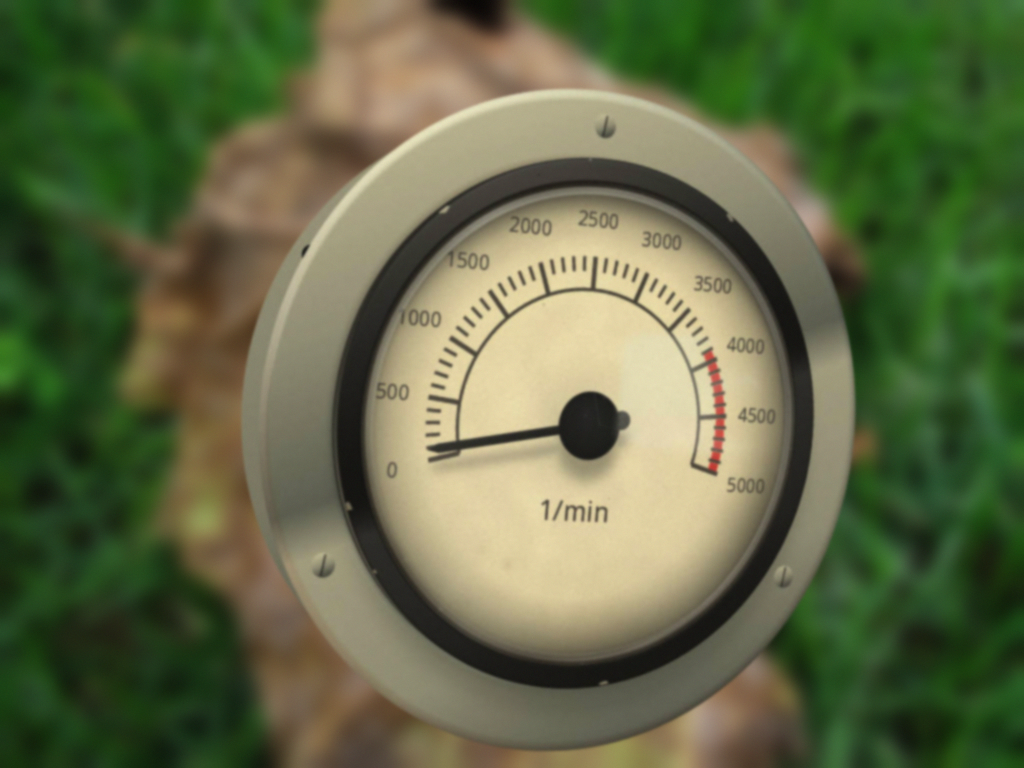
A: 100 rpm
